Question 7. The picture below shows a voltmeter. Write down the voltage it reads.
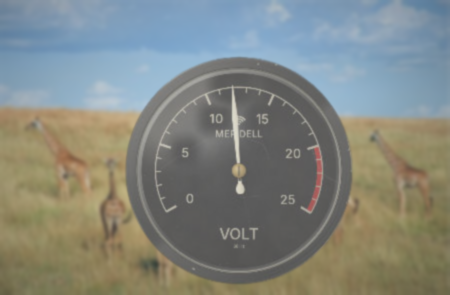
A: 12 V
